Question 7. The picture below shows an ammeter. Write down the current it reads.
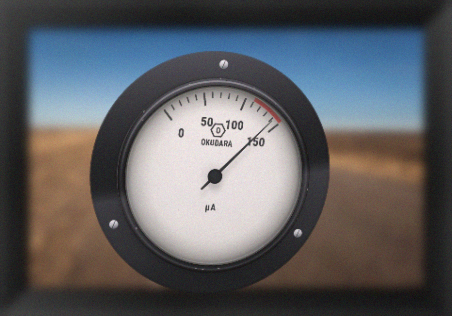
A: 140 µA
